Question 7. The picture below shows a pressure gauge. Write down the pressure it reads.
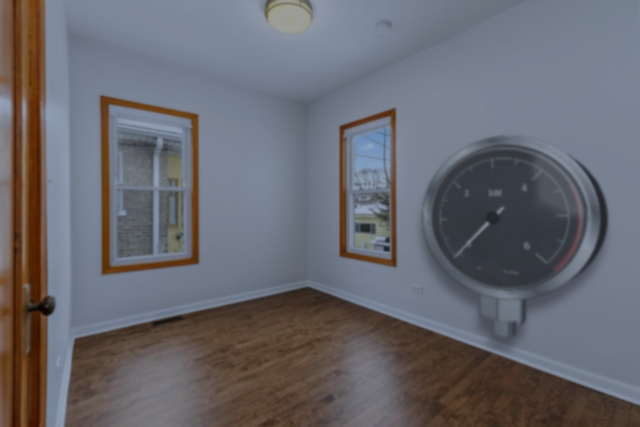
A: 0 bar
